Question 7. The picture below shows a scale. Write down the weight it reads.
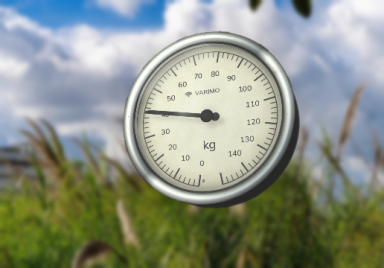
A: 40 kg
